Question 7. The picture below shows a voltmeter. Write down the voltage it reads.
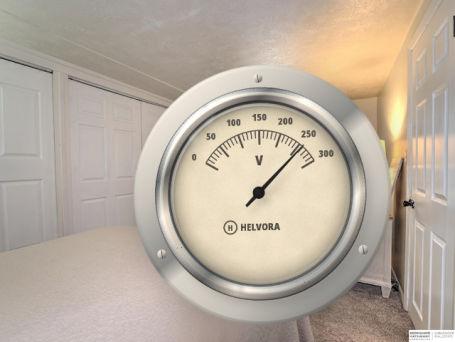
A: 260 V
